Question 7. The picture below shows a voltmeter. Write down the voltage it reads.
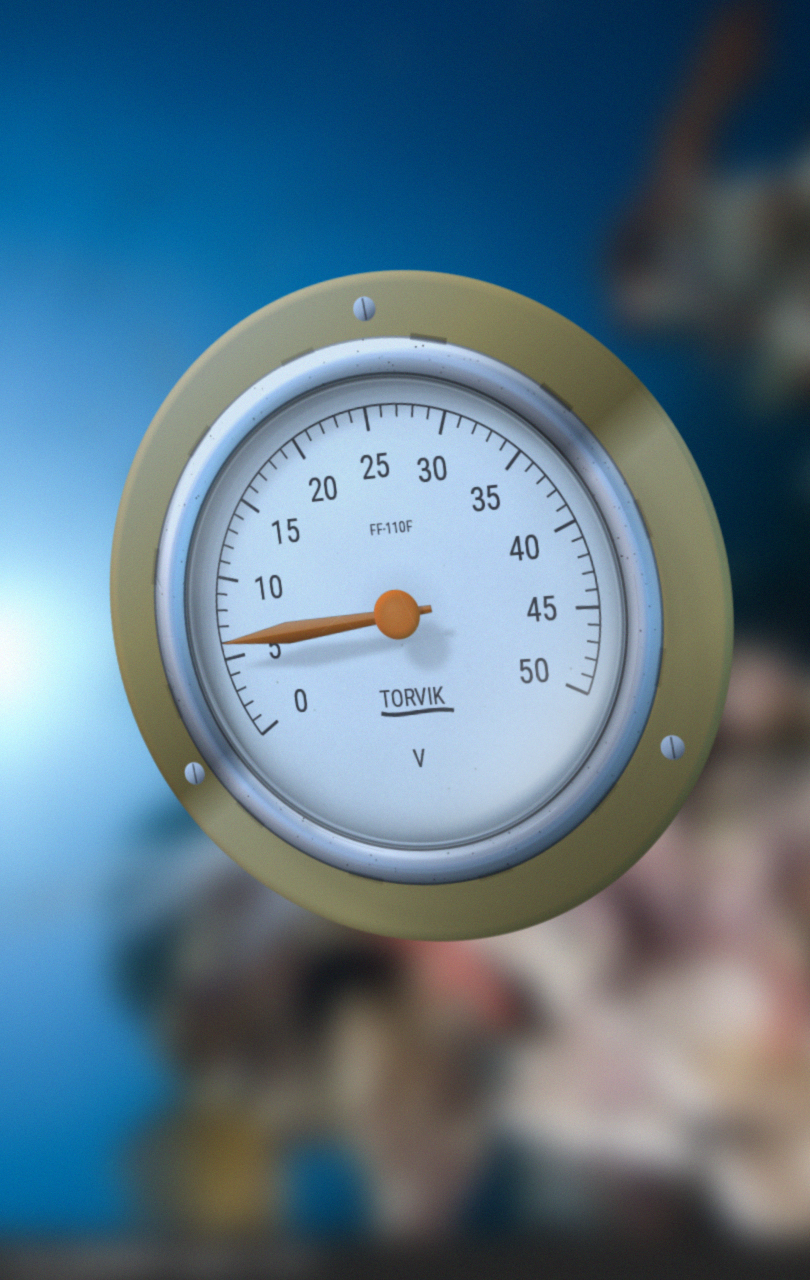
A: 6 V
